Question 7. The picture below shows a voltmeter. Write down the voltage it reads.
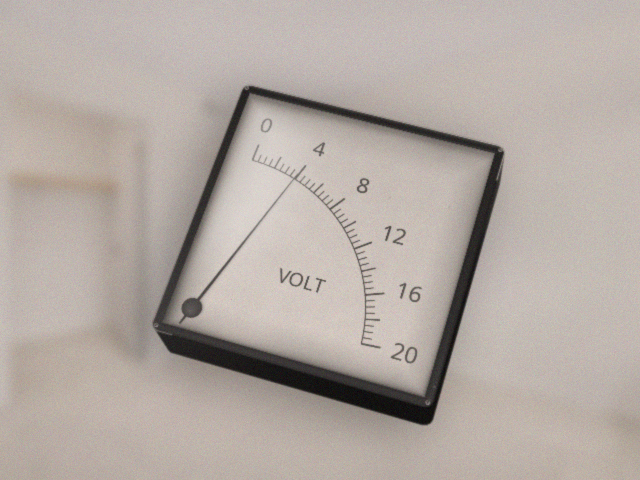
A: 4 V
